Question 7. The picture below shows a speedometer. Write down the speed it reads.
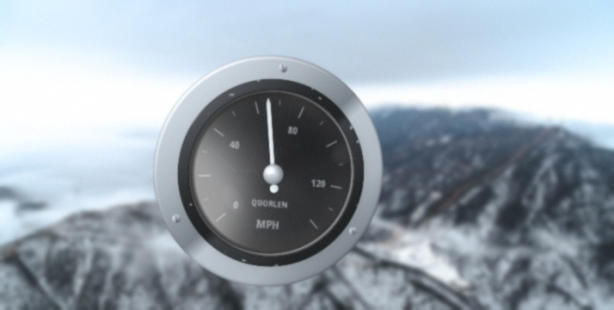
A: 65 mph
